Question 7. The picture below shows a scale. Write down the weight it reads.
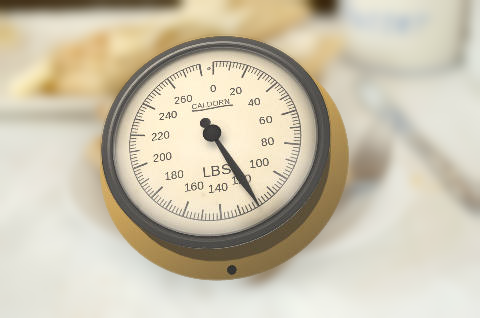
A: 120 lb
